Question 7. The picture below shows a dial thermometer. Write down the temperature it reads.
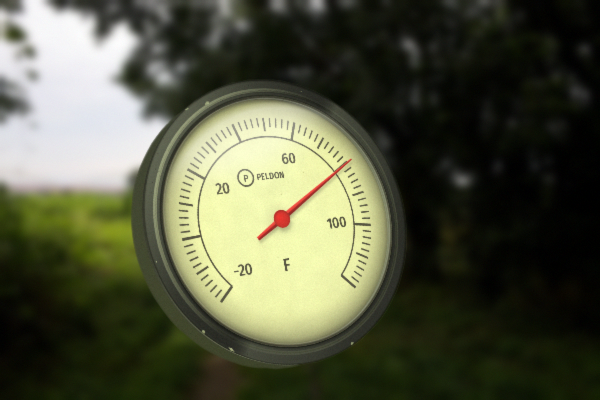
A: 80 °F
